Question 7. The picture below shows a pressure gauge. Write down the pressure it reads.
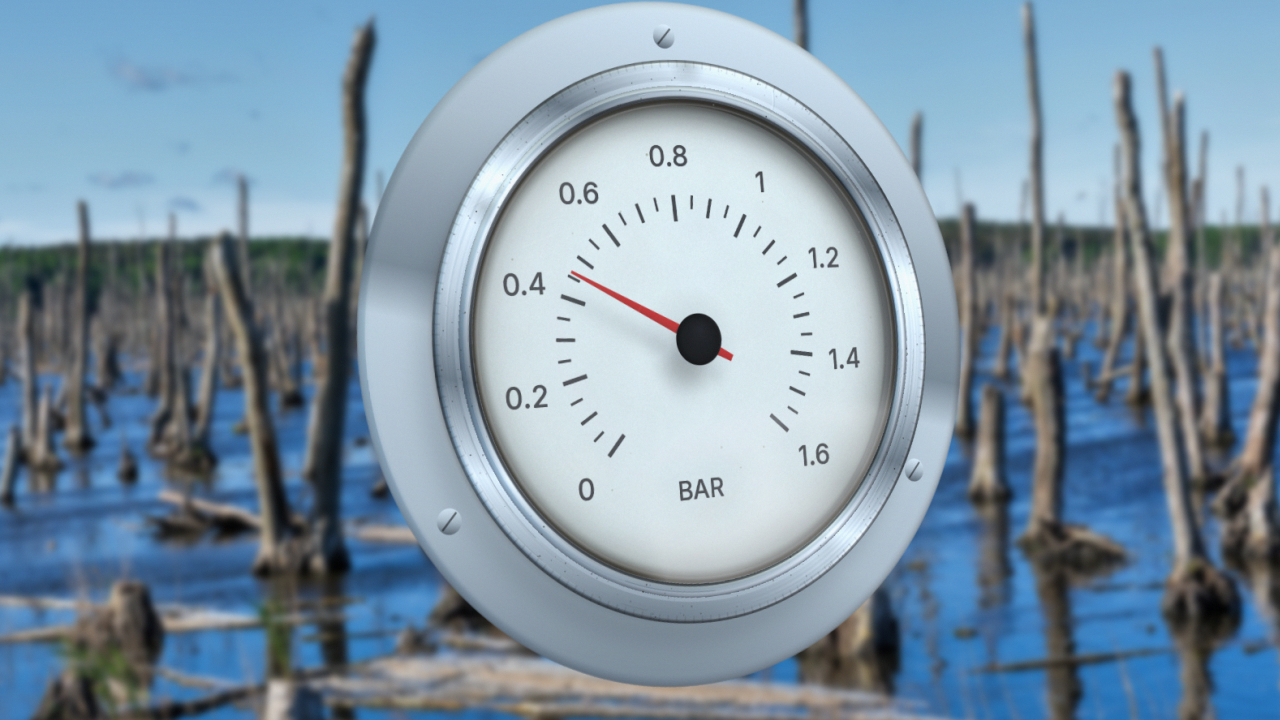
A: 0.45 bar
